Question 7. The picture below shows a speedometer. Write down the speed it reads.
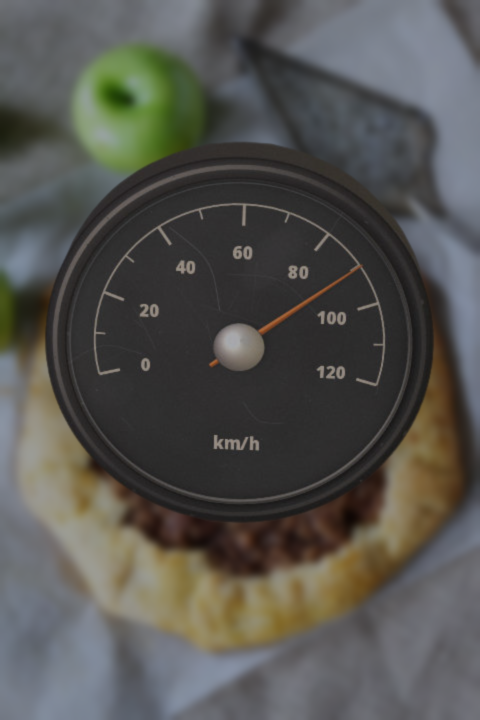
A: 90 km/h
